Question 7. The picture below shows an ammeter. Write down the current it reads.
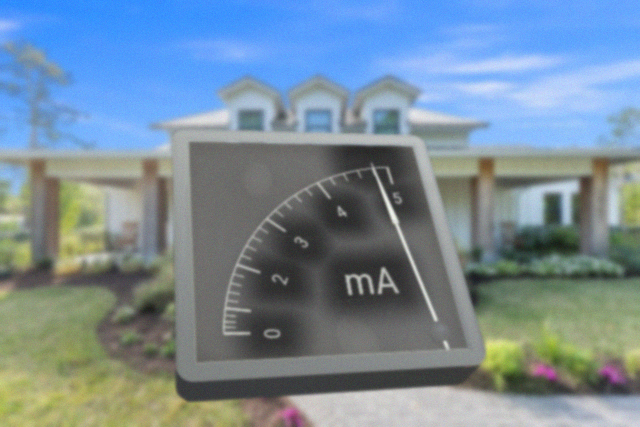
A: 4.8 mA
